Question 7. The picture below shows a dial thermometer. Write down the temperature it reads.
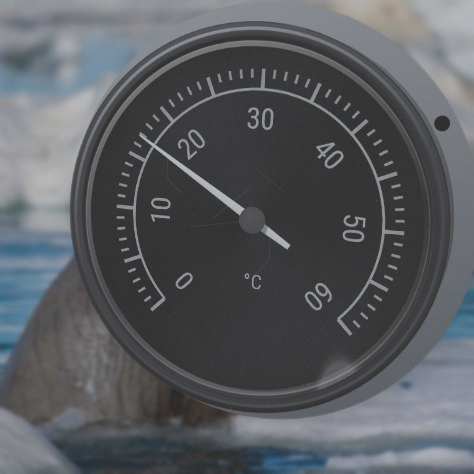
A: 17 °C
